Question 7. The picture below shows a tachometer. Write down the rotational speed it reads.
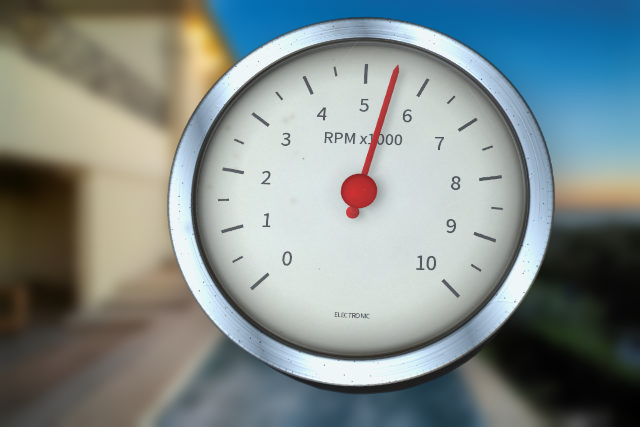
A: 5500 rpm
